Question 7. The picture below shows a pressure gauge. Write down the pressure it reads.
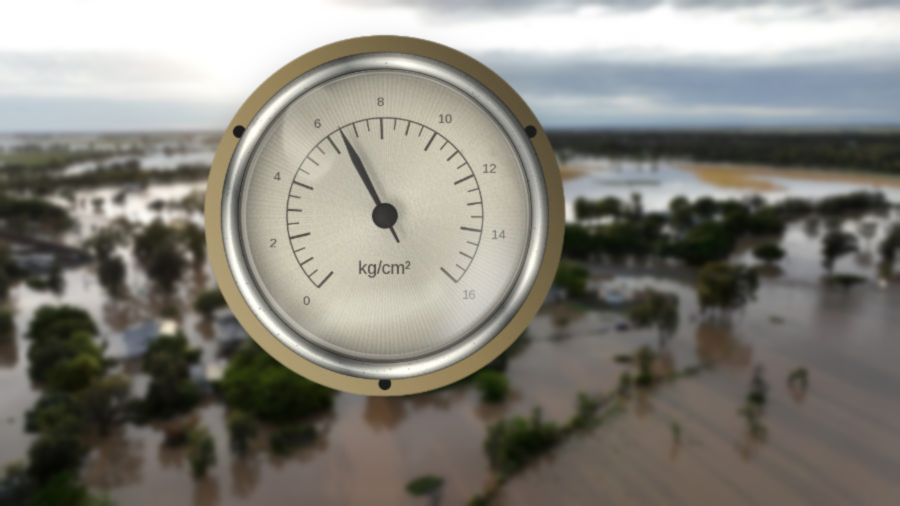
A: 6.5 kg/cm²
